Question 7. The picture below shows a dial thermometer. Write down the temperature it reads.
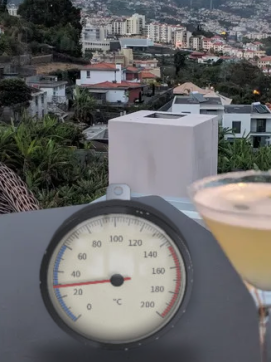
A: 30 °C
